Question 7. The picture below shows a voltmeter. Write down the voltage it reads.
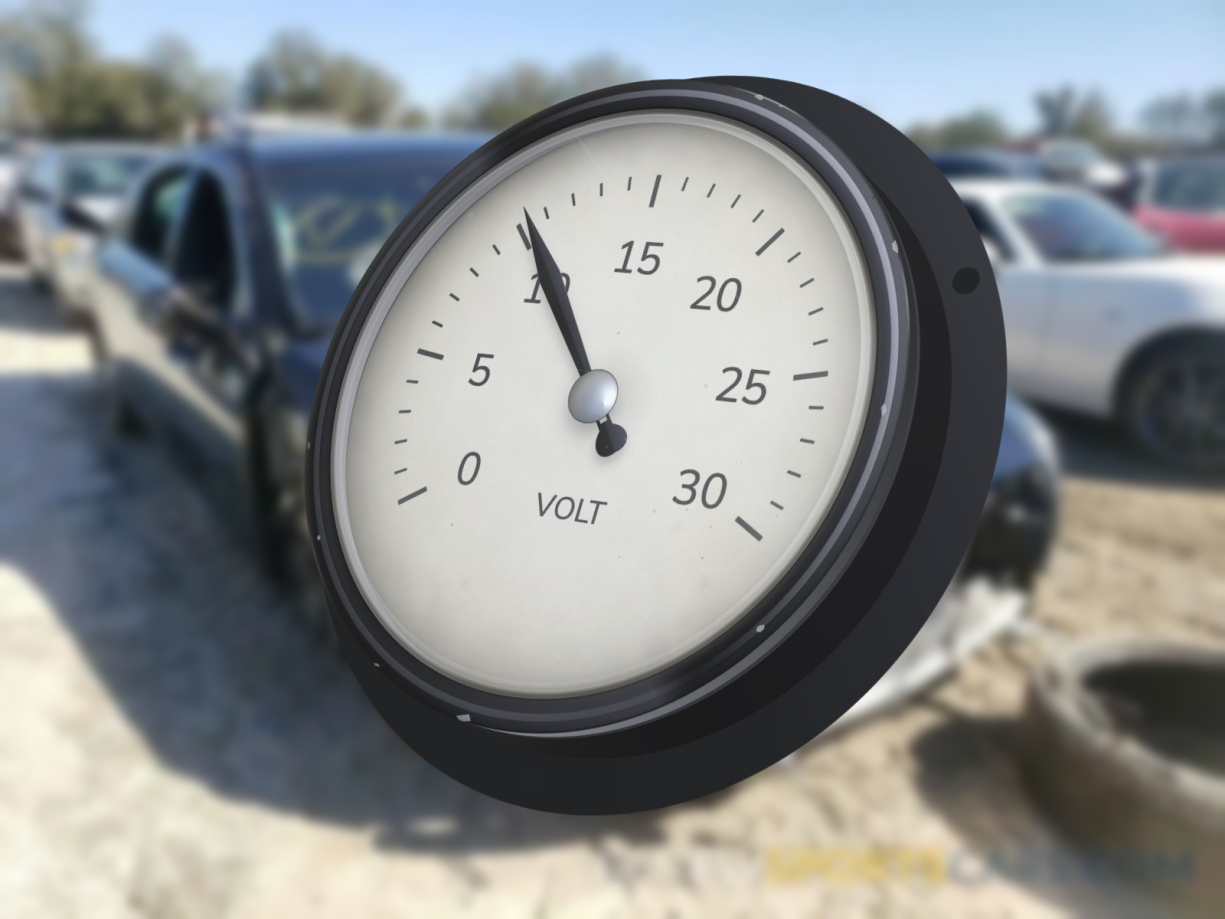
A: 10.5 V
